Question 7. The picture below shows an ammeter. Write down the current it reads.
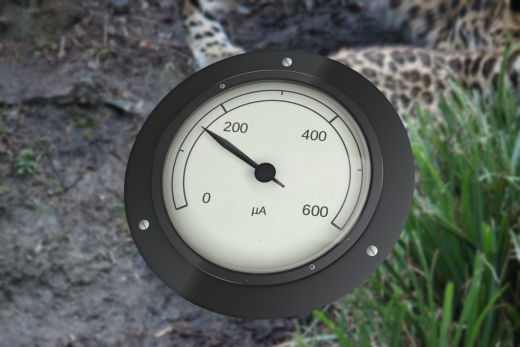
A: 150 µA
